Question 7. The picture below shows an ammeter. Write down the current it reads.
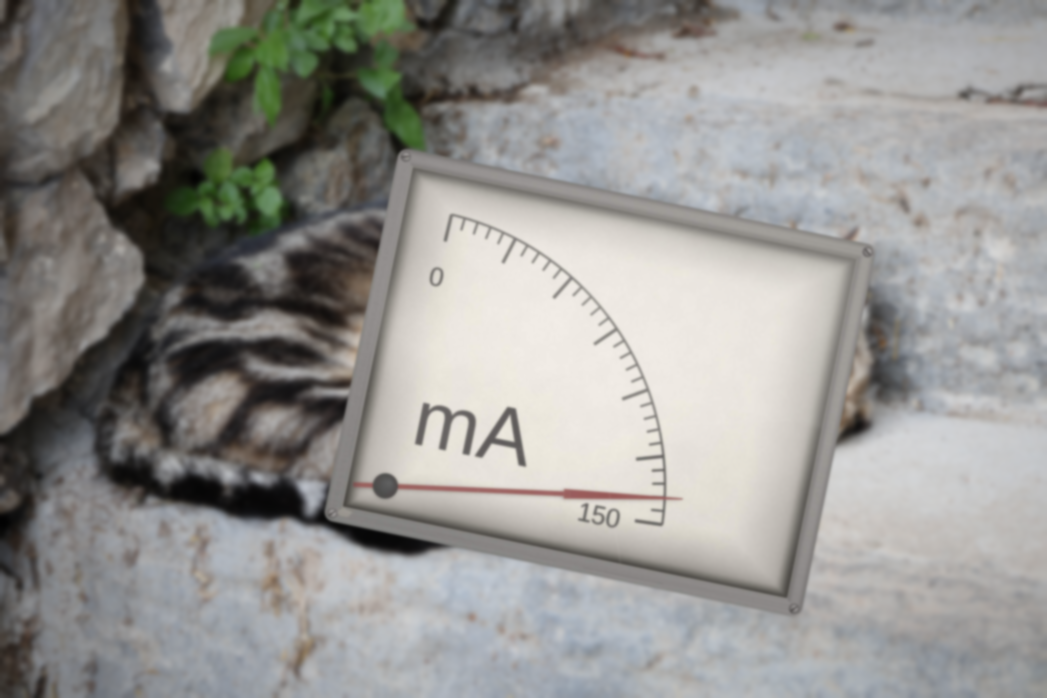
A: 140 mA
